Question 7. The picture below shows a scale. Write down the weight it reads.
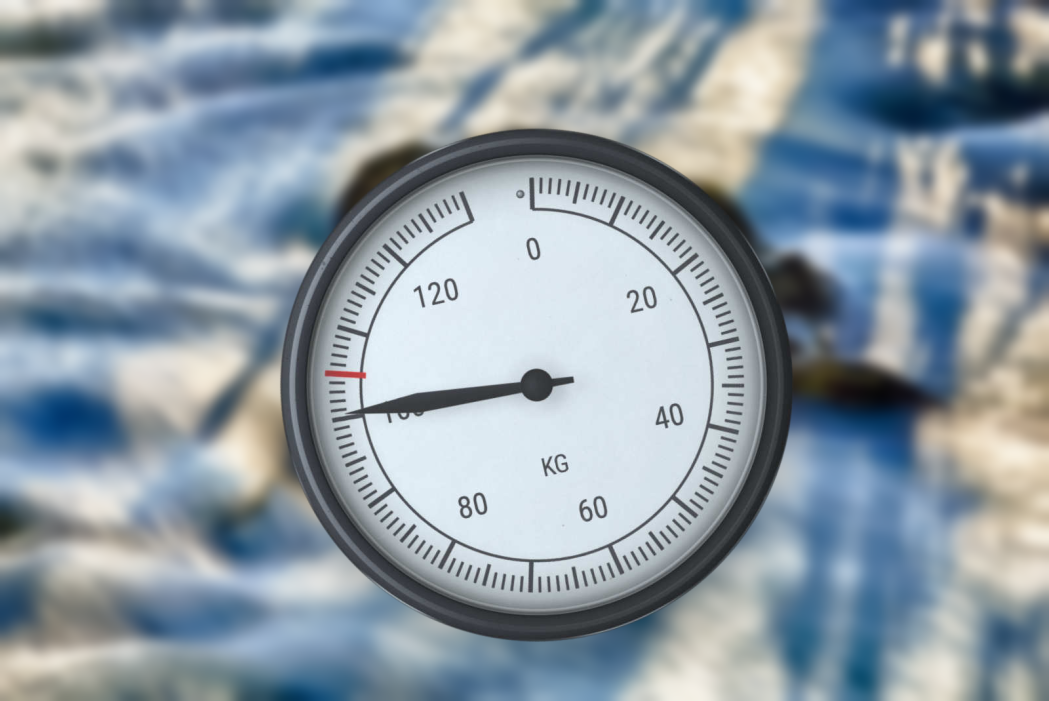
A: 100.5 kg
